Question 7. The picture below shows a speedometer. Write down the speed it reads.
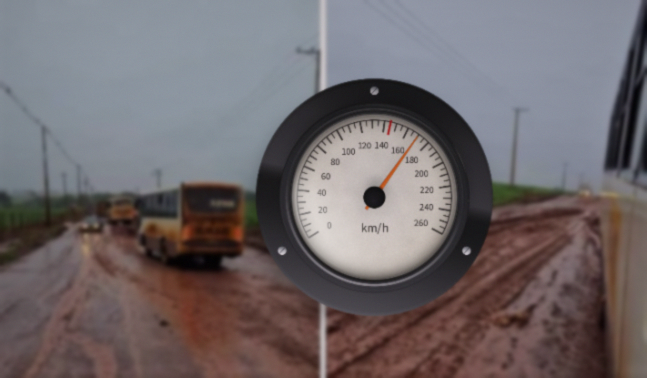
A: 170 km/h
